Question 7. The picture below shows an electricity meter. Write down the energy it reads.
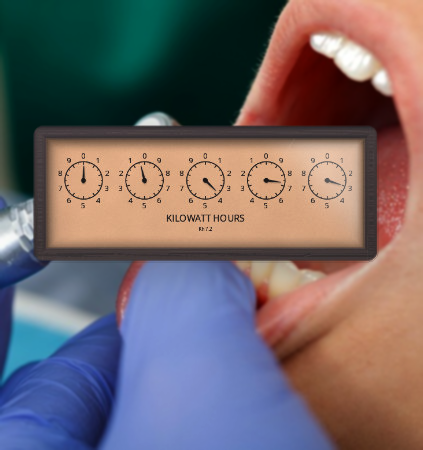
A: 373 kWh
